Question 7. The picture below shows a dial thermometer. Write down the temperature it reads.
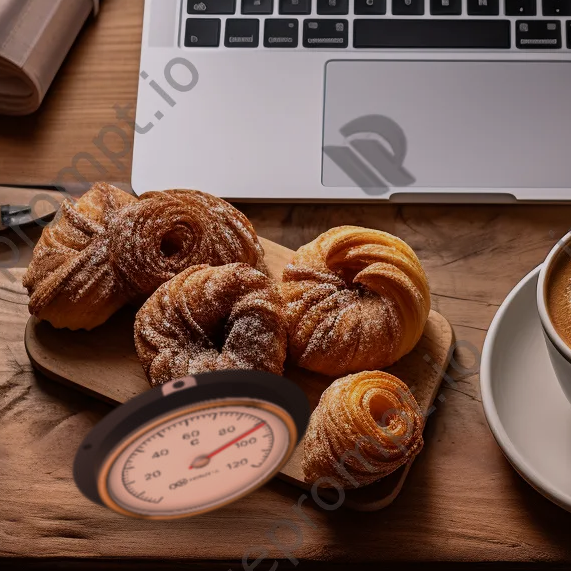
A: 90 °C
